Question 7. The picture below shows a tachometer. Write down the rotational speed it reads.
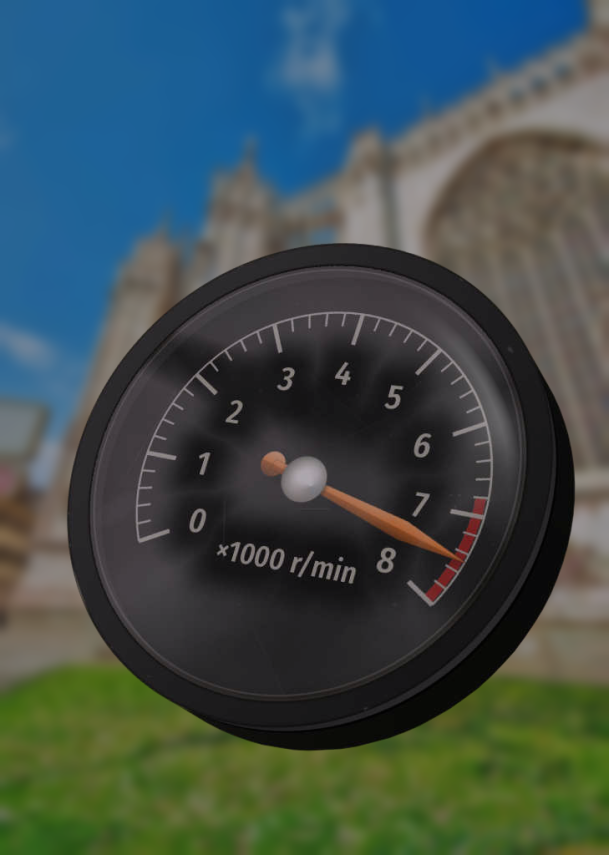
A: 7500 rpm
